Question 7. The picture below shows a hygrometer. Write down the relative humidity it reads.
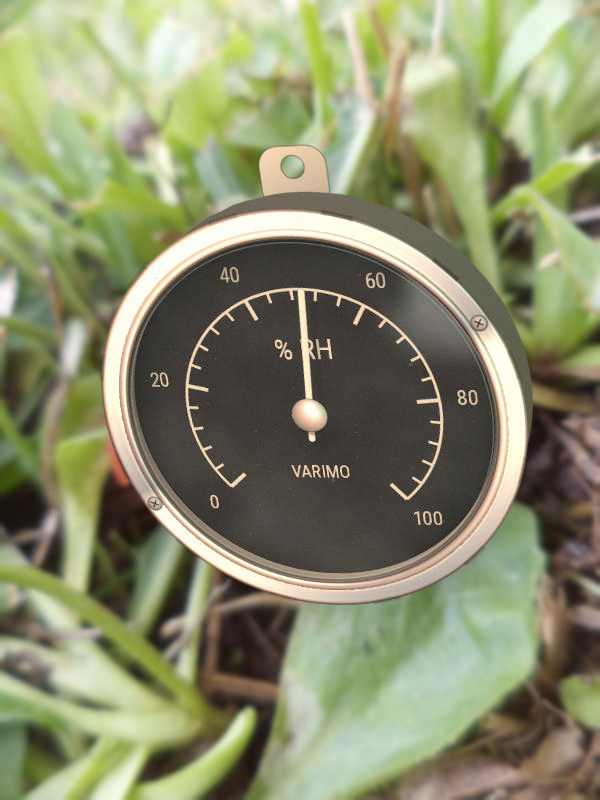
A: 50 %
